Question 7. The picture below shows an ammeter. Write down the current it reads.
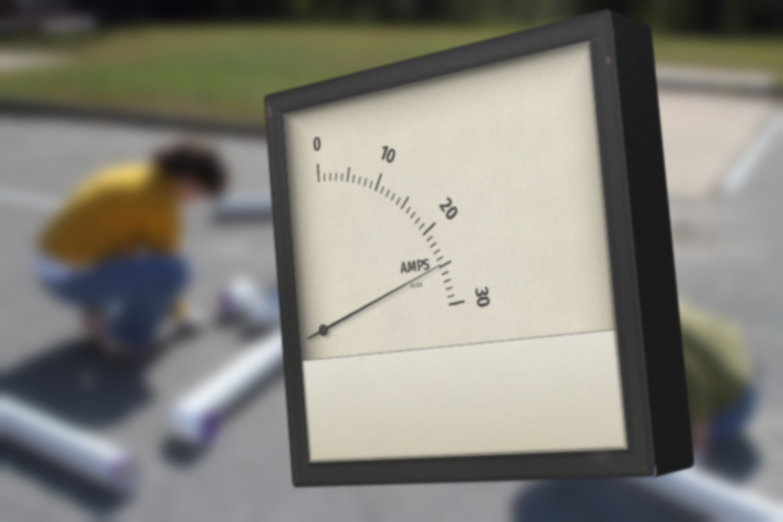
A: 25 A
